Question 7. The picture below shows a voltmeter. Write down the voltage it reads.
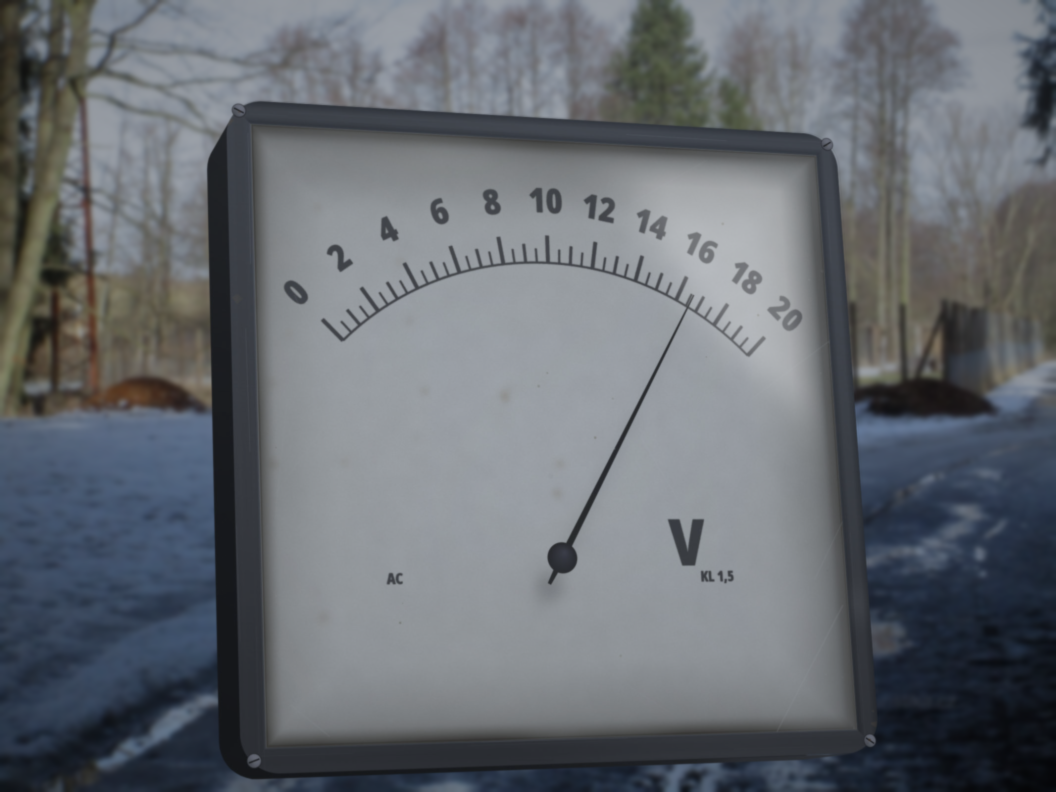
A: 16.5 V
